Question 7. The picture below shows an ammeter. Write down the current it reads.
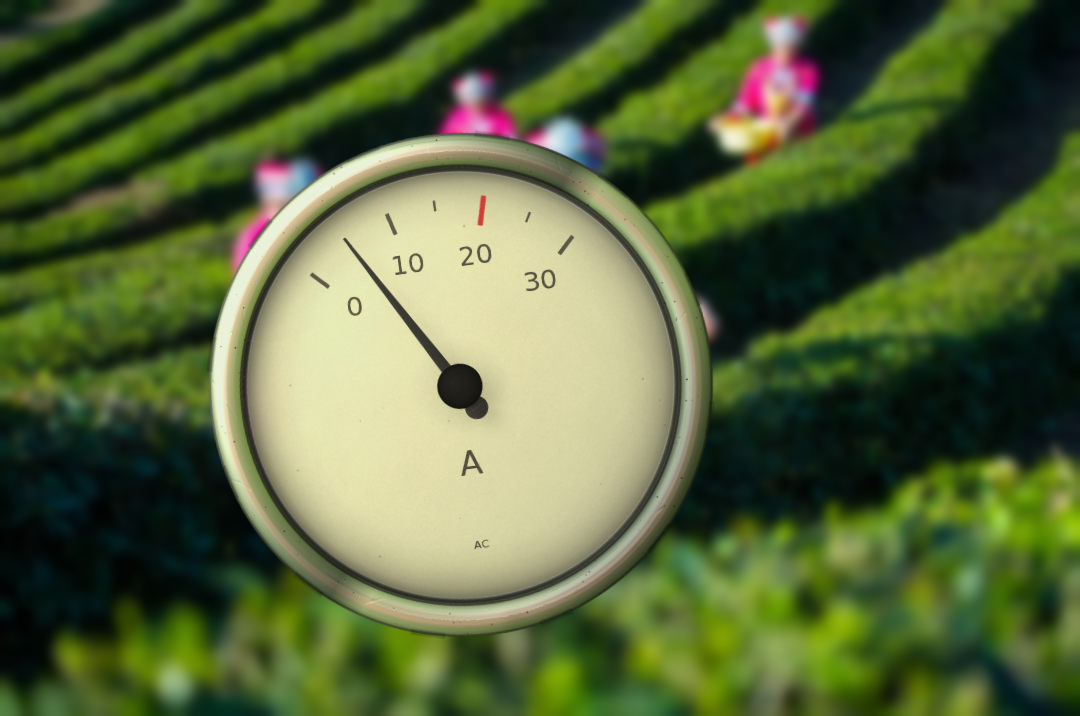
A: 5 A
